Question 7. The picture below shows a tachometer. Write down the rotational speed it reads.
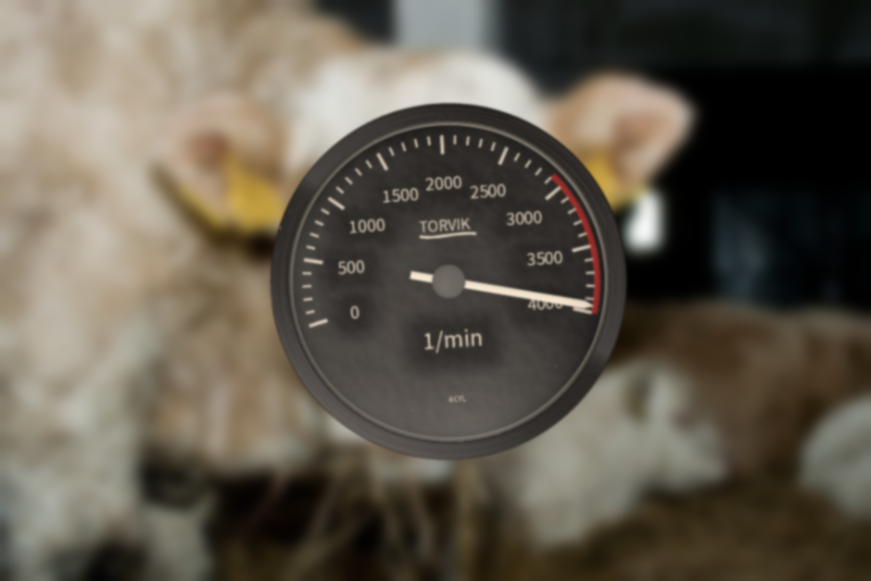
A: 3950 rpm
